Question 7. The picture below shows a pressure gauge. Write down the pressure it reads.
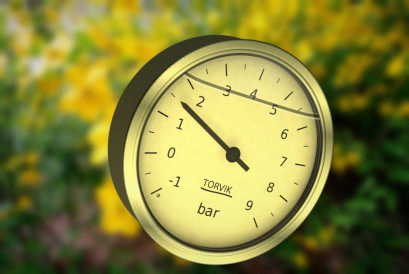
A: 1.5 bar
